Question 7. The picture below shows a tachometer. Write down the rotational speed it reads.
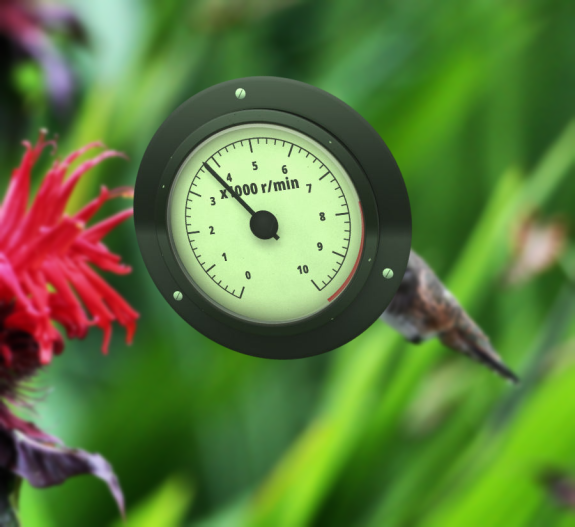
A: 3800 rpm
